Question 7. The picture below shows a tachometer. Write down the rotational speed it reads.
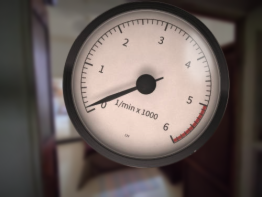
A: 100 rpm
